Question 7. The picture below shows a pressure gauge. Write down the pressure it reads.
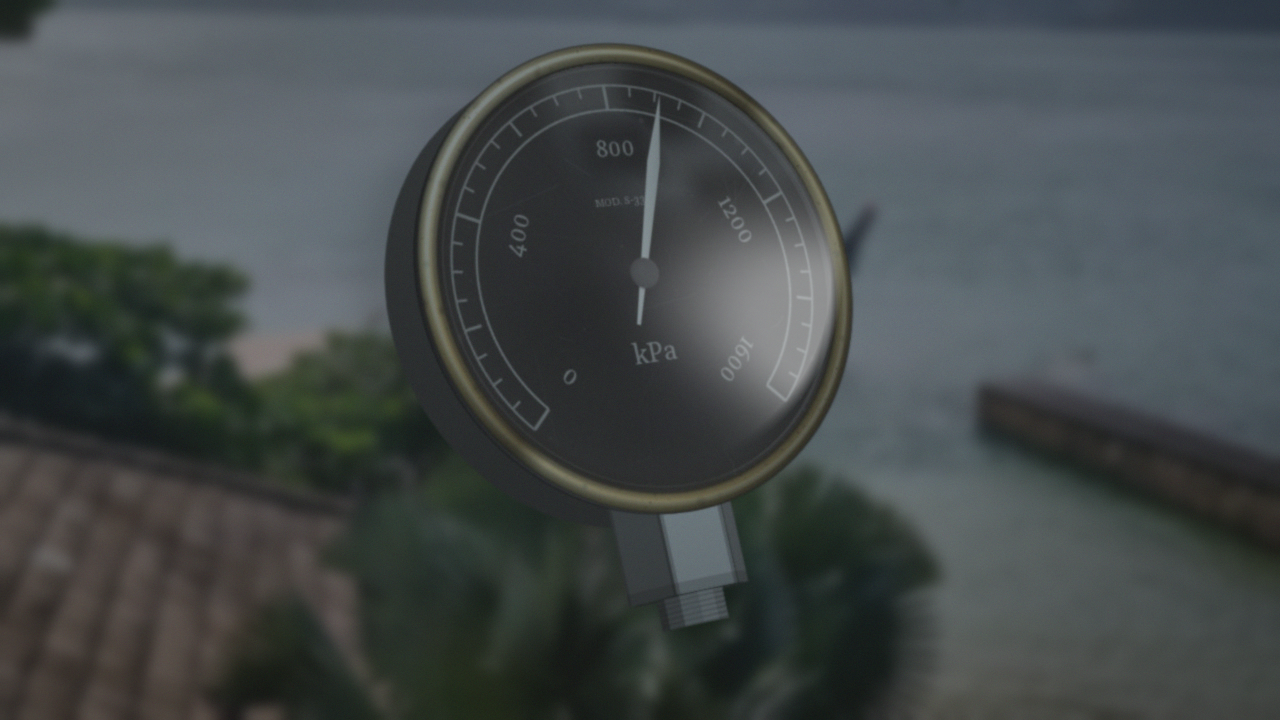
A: 900 kPa
